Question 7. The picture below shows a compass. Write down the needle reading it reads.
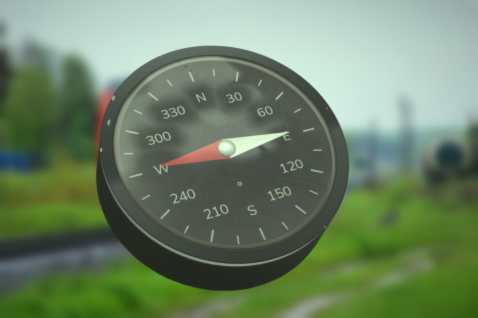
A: 270 °
